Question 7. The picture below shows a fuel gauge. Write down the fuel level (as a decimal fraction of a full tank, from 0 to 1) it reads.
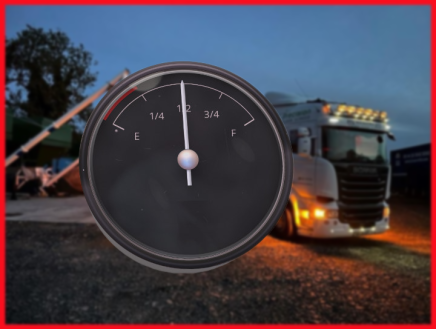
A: 0.5
